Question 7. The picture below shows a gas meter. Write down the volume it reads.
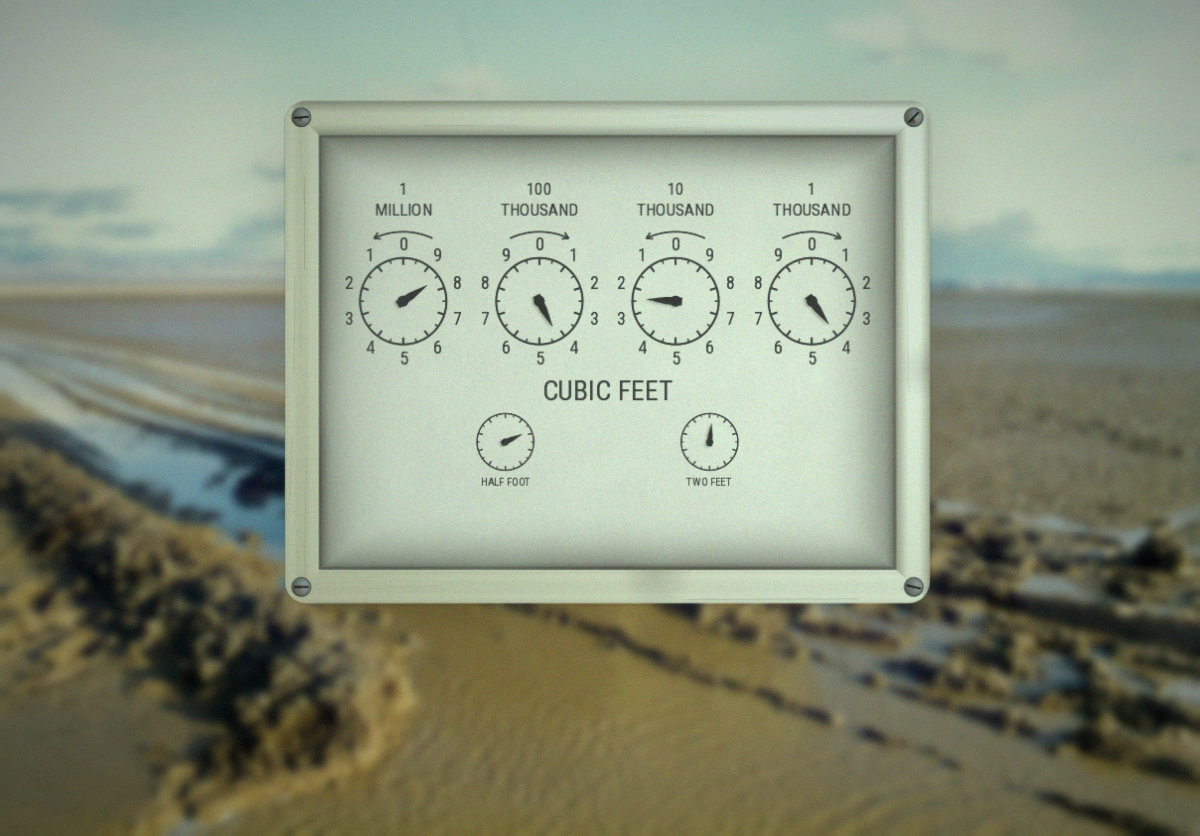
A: 842400 ft³
